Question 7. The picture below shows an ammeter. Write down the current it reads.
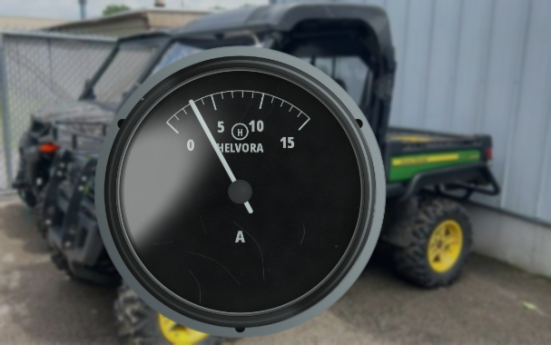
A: 3 A
